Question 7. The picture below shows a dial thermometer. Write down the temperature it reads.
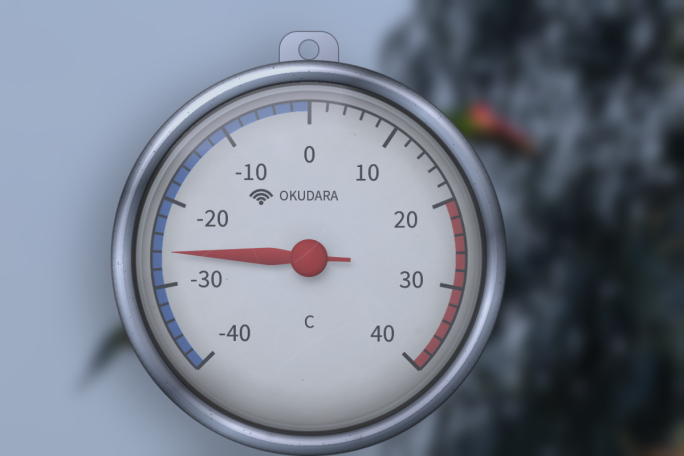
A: -26 °C
